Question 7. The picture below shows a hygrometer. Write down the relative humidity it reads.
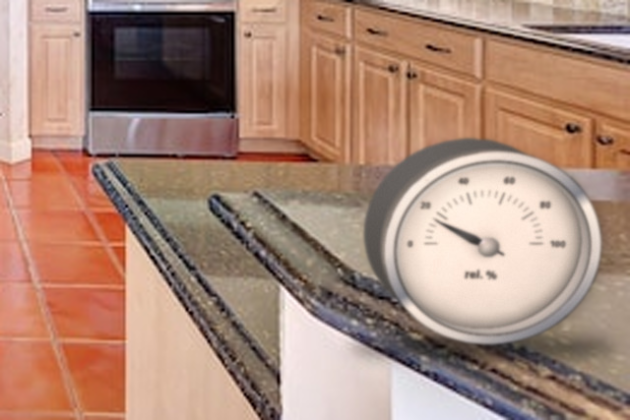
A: 16 %
